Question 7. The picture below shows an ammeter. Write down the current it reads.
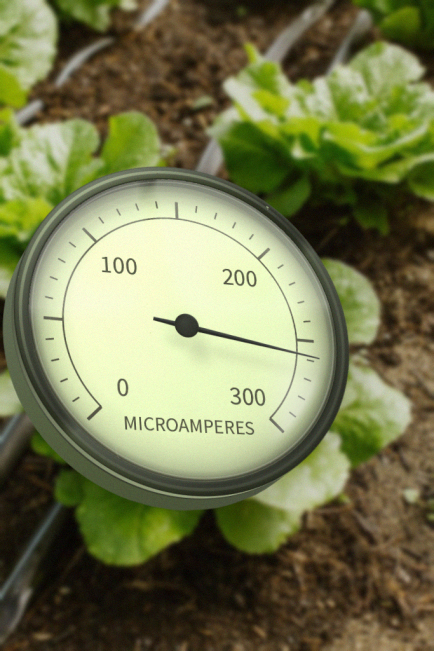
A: 260 µA
